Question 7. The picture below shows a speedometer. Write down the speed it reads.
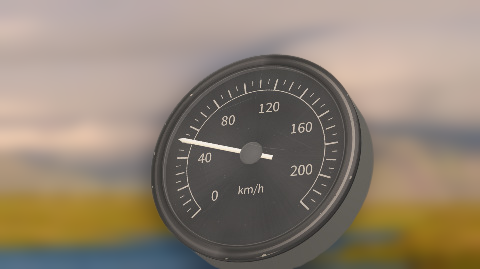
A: 50 km/h
